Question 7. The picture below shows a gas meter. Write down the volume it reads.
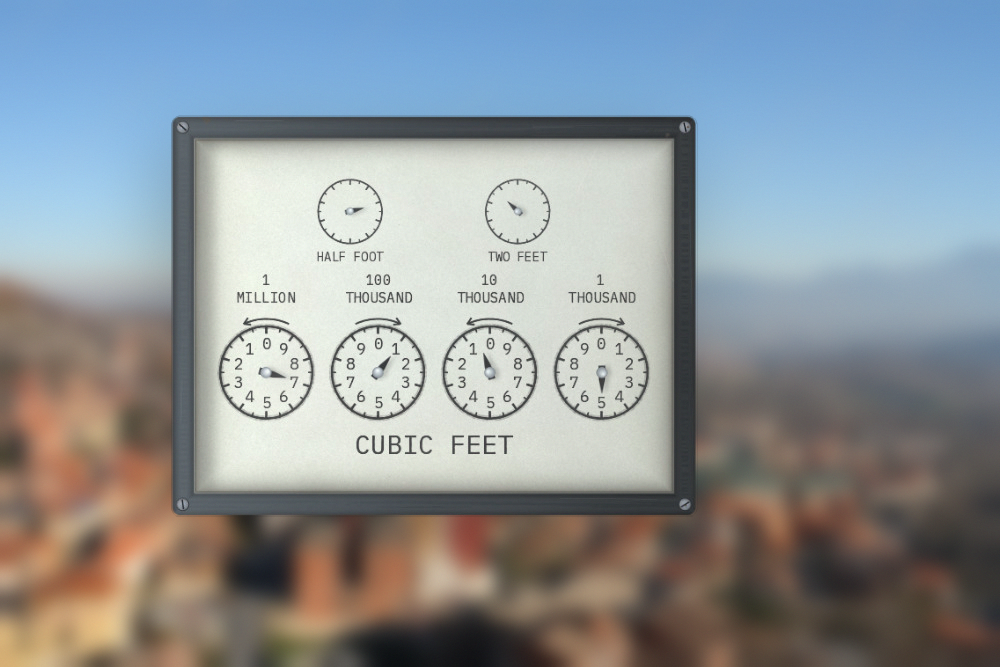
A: 710500 ft³
